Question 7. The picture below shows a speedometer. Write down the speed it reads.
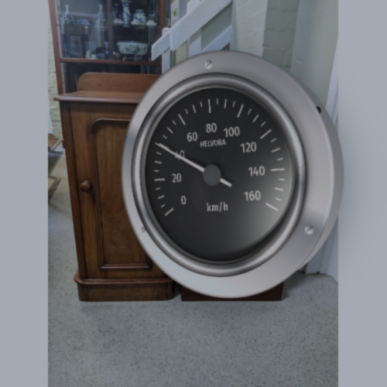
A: 40 km/h
